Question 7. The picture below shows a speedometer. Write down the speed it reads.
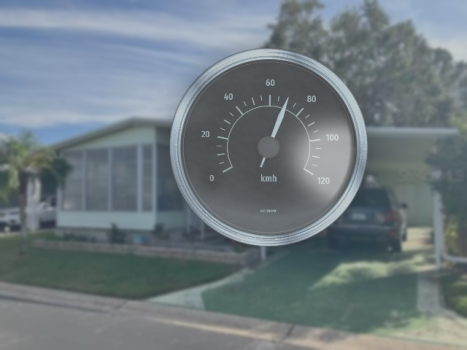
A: 70 km/h
